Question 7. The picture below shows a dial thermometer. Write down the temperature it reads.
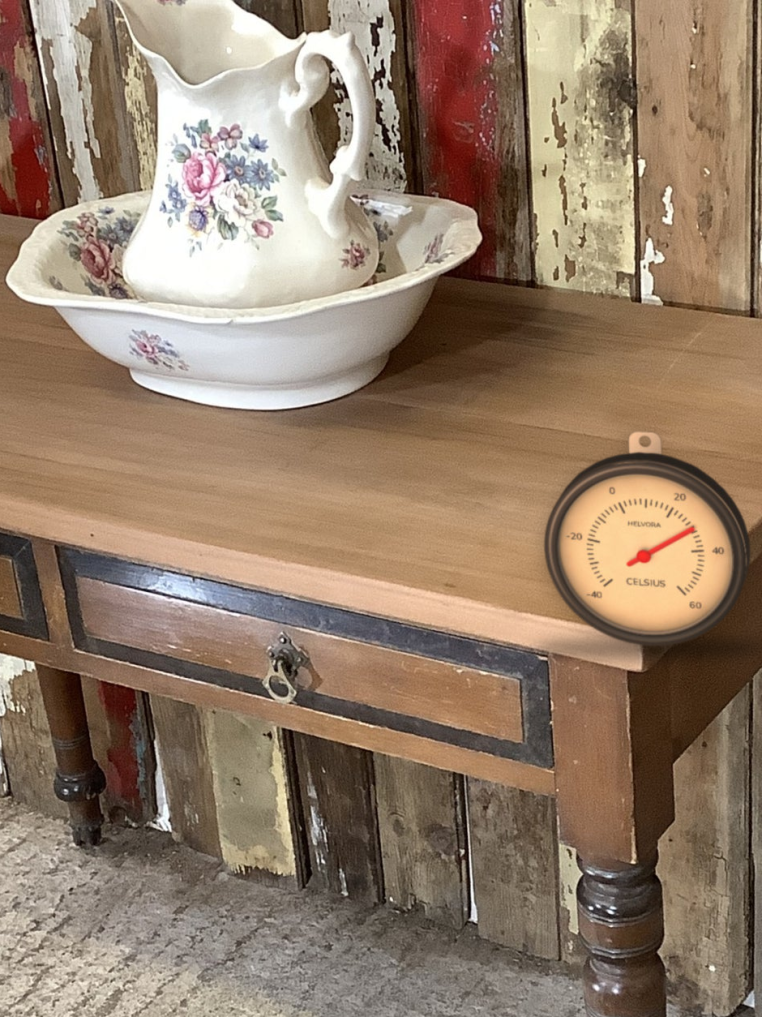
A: 30 °C
